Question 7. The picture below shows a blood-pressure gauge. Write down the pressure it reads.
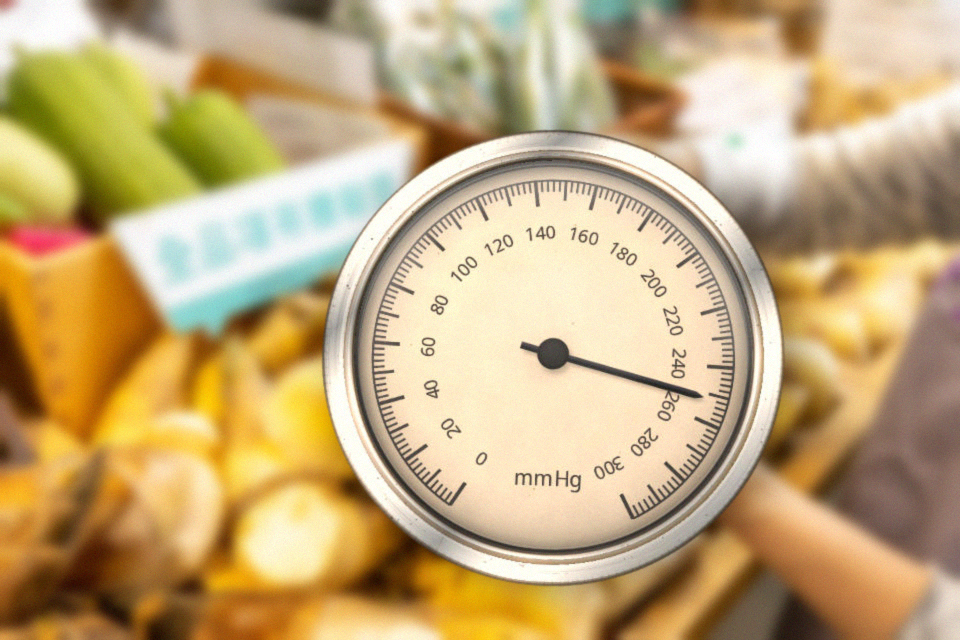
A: 252 mmHg
